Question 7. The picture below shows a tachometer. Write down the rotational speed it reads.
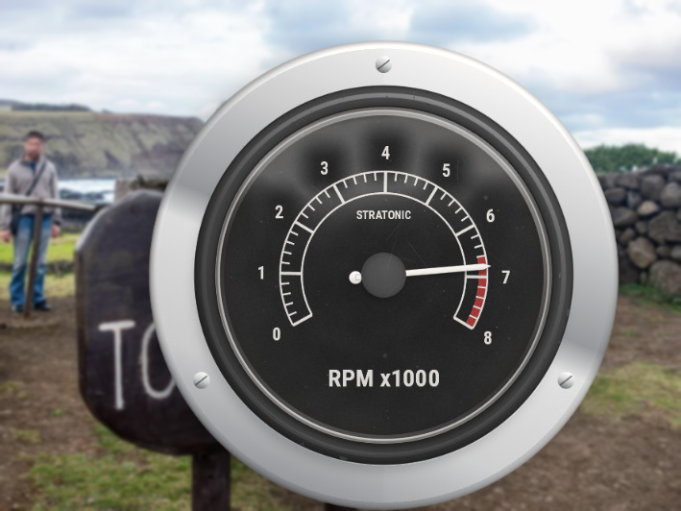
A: 6800 rpm
